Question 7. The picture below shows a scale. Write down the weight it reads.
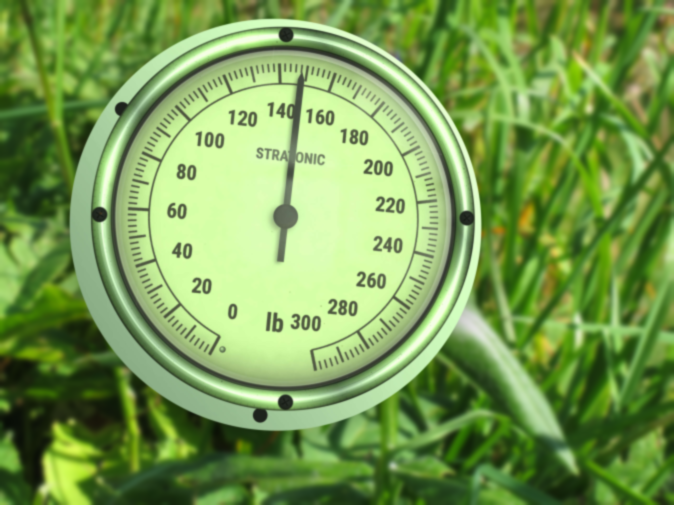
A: 148 lb
